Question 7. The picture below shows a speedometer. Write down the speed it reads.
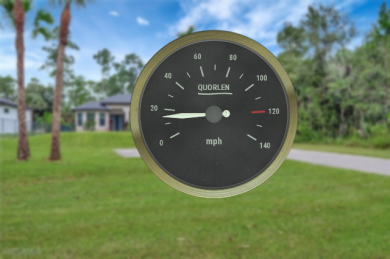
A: 15 mph
